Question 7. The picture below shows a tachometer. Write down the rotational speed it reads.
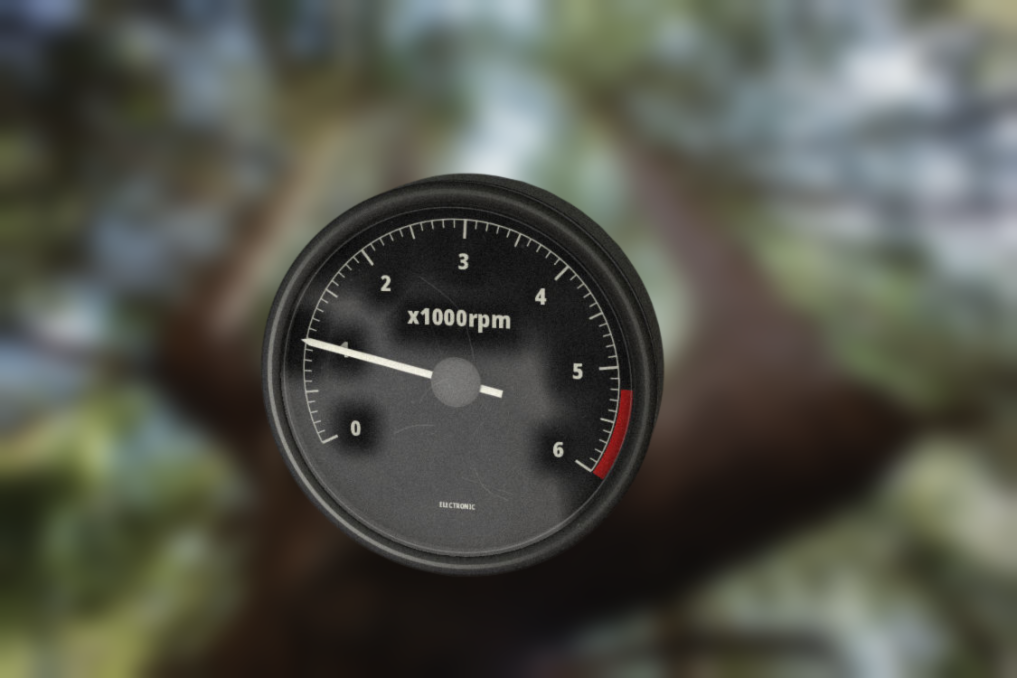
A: 1000 rpm
